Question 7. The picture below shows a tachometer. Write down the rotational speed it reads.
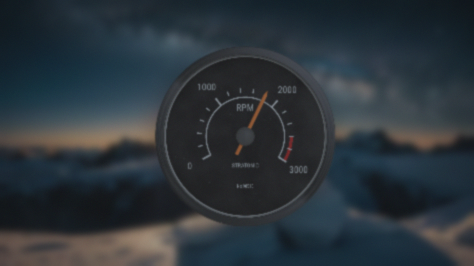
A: 1800 rpm
